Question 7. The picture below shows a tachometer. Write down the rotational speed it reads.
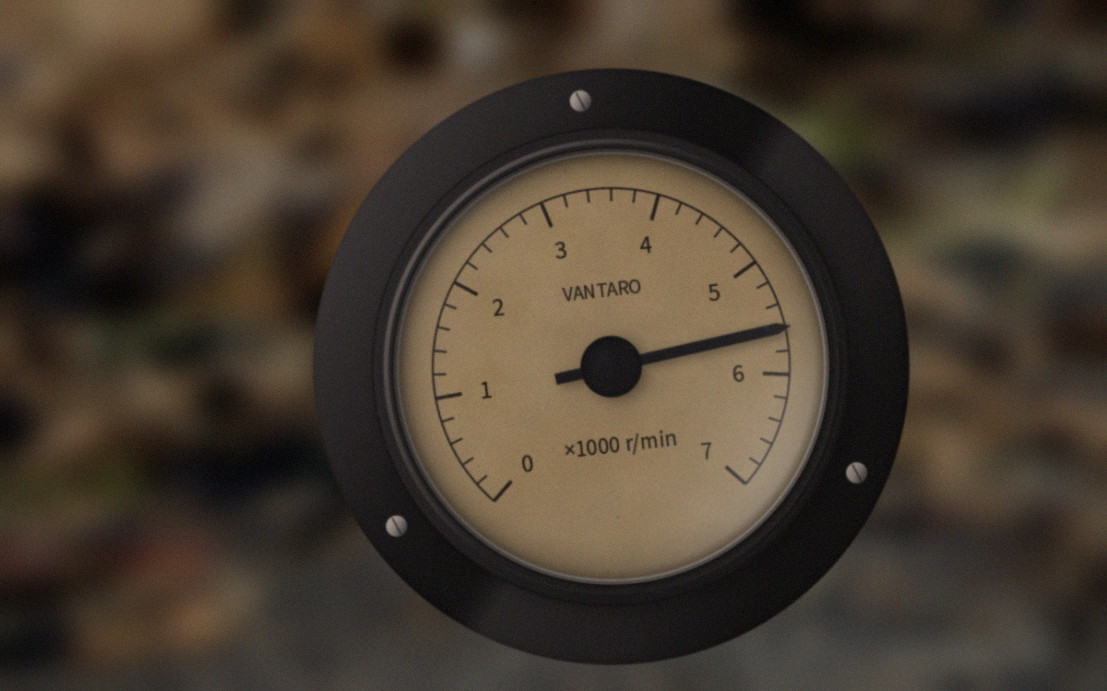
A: 5600 rpm
